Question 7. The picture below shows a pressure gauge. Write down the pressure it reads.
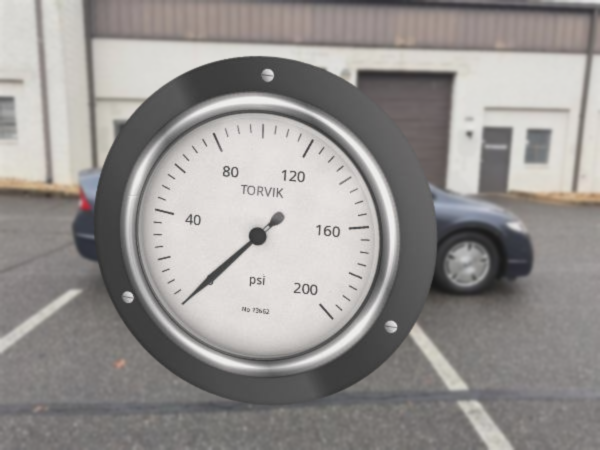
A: 0 psi
